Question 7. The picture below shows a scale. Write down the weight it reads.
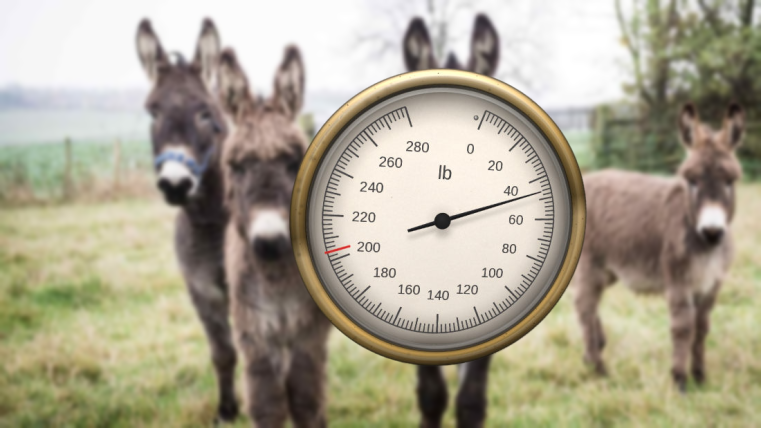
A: 46 lb
